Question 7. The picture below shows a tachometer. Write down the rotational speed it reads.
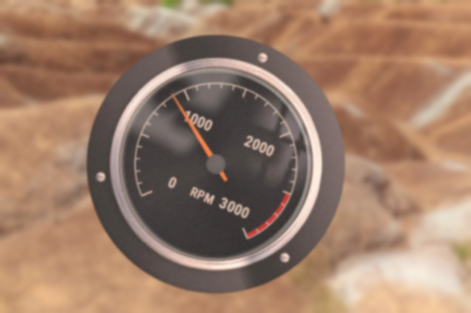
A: 900 rpm
